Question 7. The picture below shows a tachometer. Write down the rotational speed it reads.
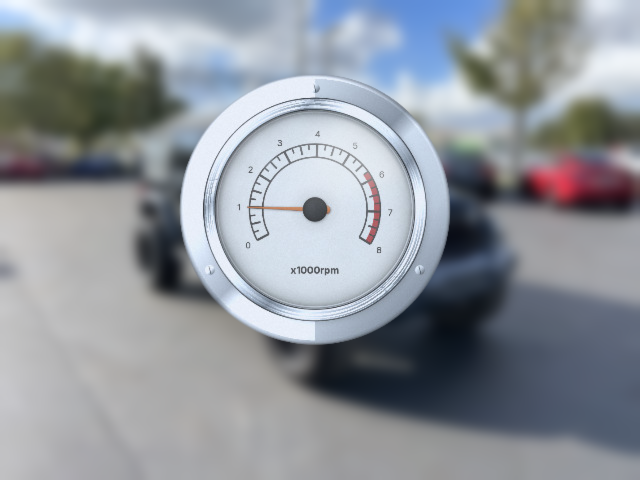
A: 1000 rpm
